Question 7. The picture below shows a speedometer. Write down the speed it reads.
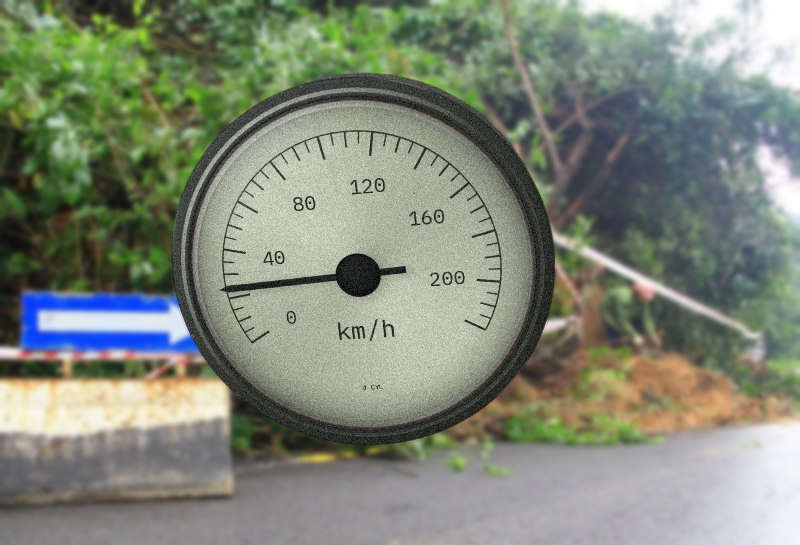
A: 25 km/h
